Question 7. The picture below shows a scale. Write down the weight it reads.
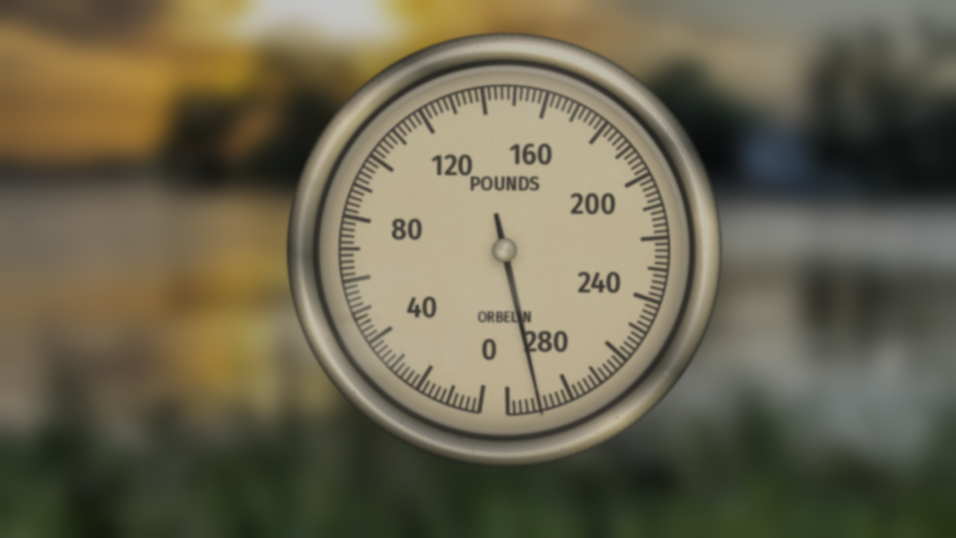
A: 290 lb
